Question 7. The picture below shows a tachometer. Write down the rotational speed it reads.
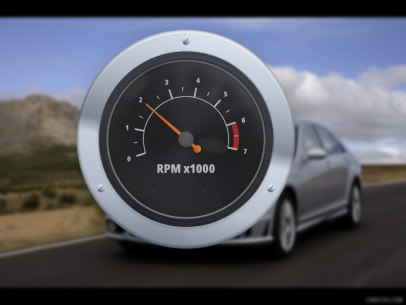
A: 2000 rpm
